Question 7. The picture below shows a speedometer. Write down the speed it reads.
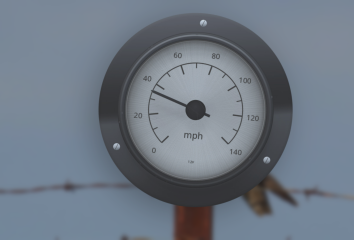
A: 35 mph
